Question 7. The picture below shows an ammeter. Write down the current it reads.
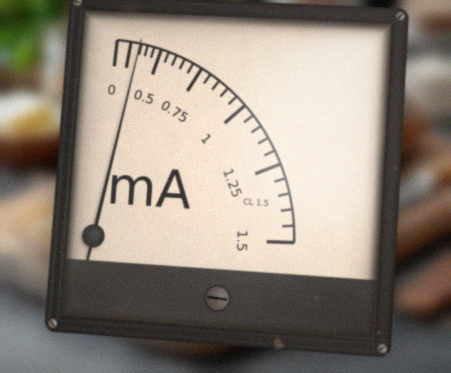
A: 0.35 mA
